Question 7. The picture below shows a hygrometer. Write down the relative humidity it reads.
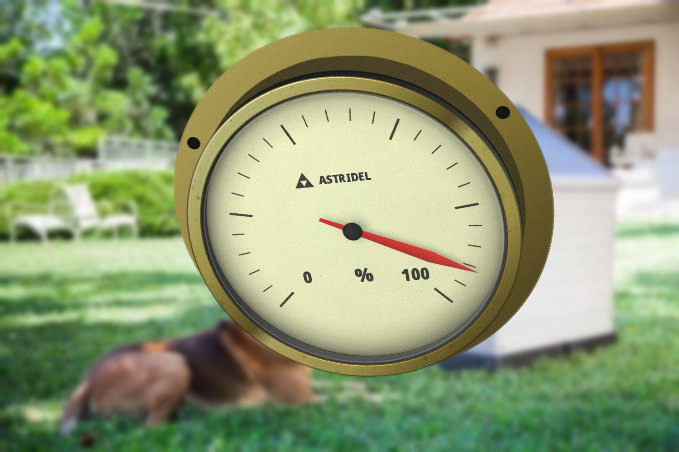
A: 92 %
